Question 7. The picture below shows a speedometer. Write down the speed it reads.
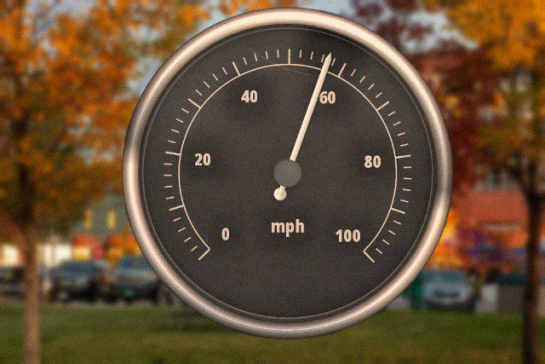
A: 57 mph
